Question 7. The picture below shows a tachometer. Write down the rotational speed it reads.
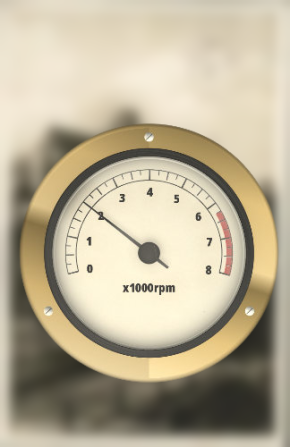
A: 2000 rpm
